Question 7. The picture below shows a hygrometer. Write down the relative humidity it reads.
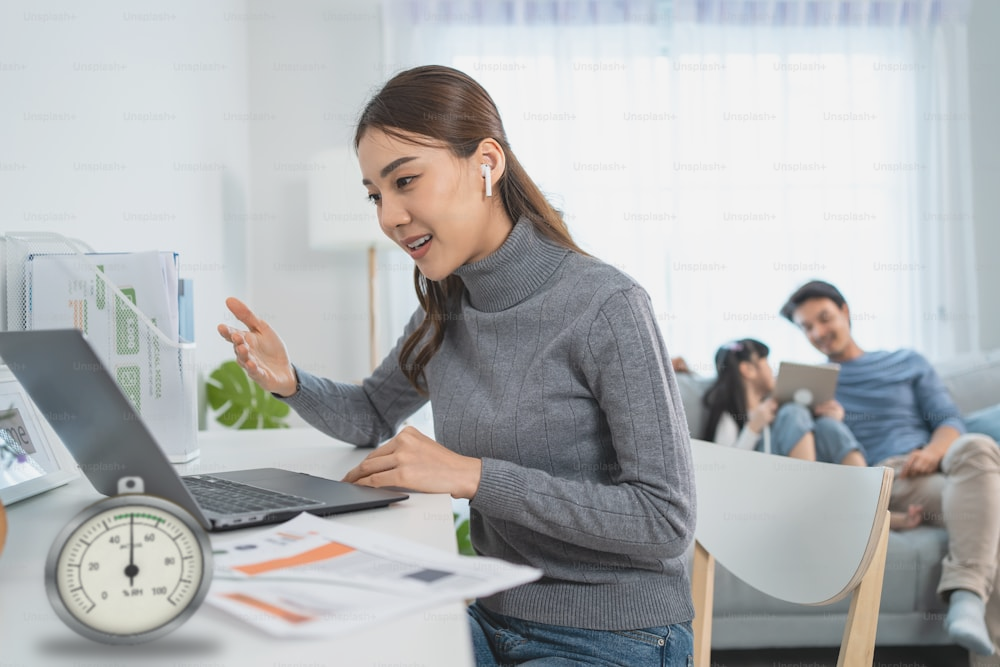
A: 50 %
